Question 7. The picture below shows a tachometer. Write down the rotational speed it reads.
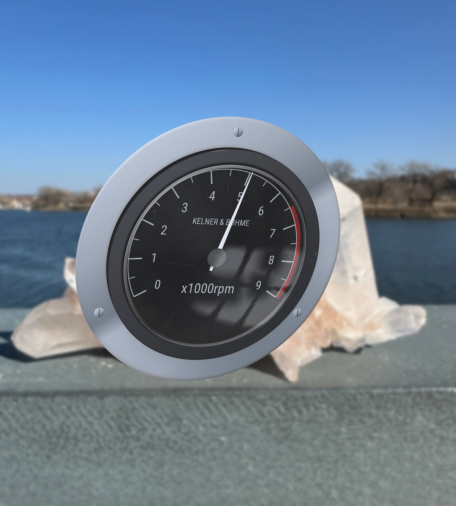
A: 5000 rpm
